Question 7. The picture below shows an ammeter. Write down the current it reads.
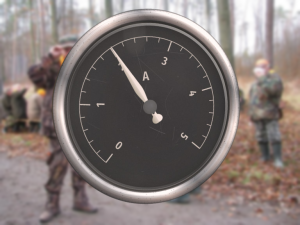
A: 2 A
